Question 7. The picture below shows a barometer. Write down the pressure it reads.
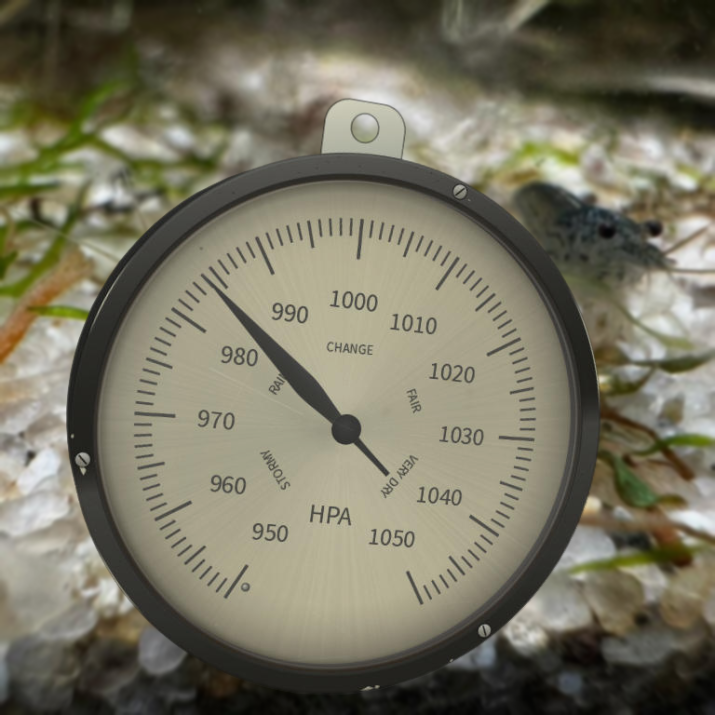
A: 984 hPa
